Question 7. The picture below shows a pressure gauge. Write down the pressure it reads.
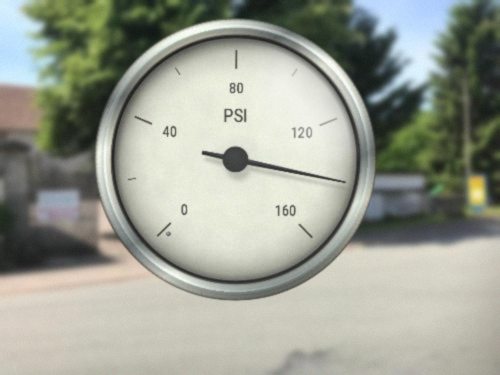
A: 140 psi
